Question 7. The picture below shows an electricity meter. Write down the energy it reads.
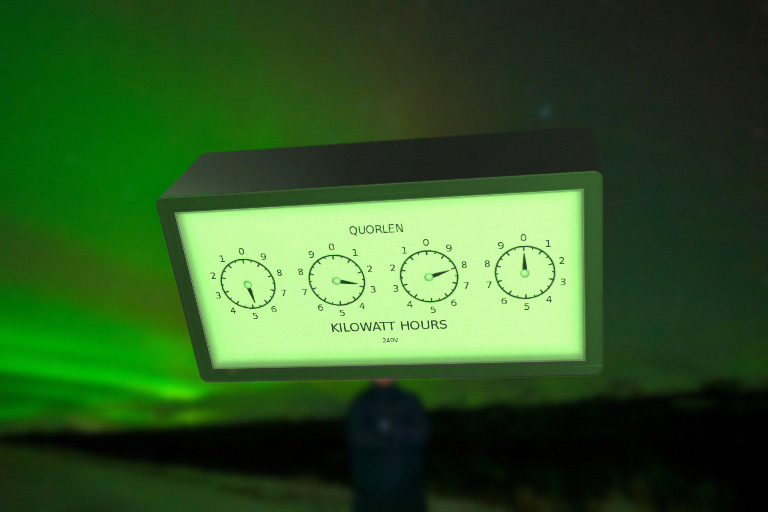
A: 5280 kWh
